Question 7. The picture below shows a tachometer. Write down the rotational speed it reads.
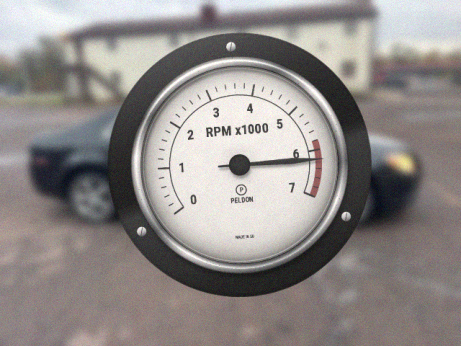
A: 6200 rpm
